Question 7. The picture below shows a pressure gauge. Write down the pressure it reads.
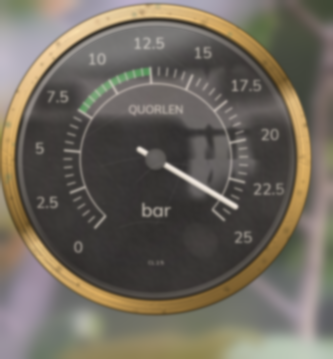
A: 24 bar
